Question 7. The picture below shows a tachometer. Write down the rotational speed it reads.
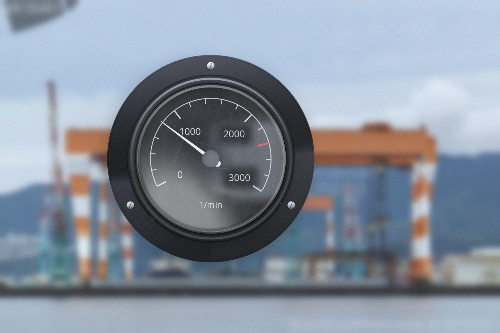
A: 800 rpm
